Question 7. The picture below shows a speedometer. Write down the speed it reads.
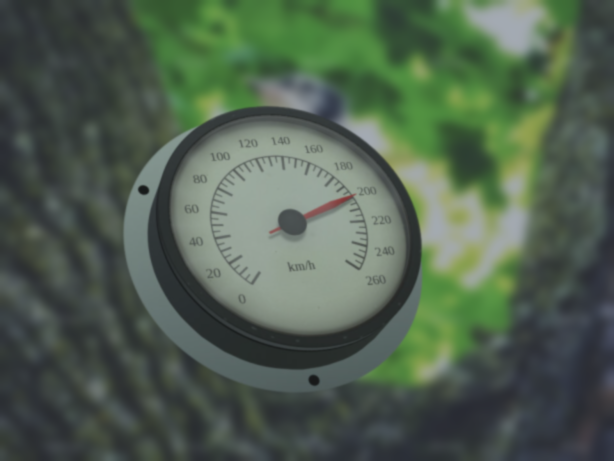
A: 200 km/h
